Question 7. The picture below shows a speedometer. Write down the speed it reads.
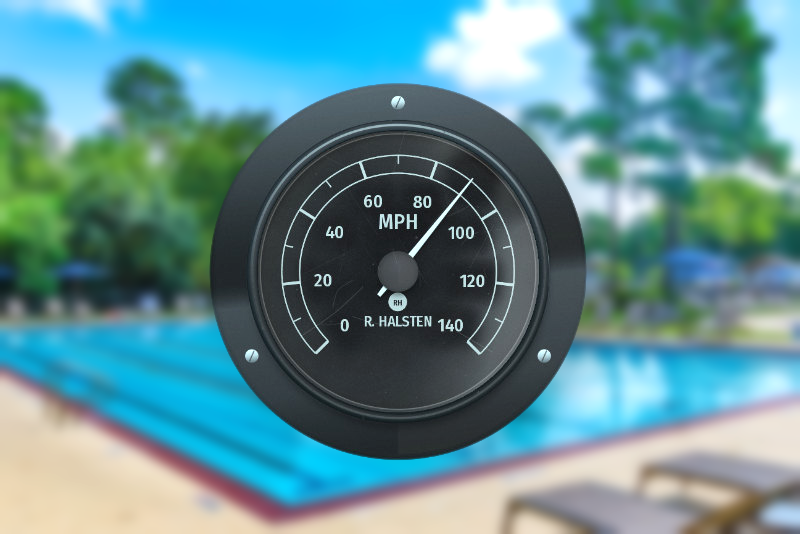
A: 90 mph
